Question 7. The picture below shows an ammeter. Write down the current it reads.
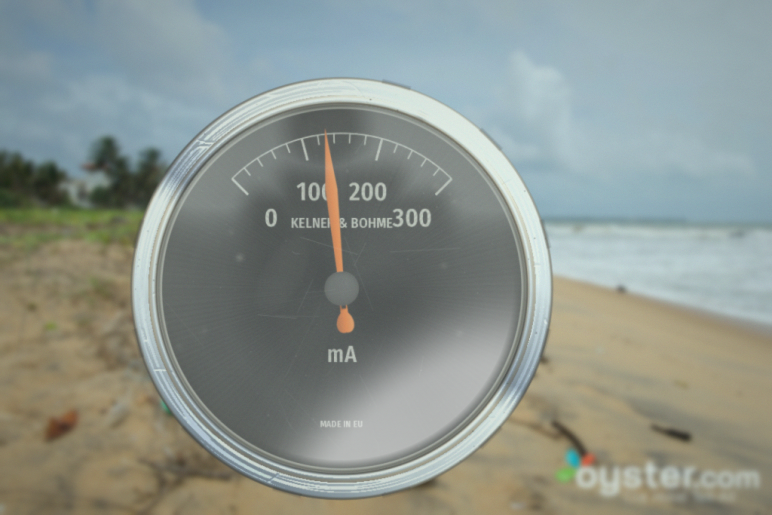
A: 130 mA
